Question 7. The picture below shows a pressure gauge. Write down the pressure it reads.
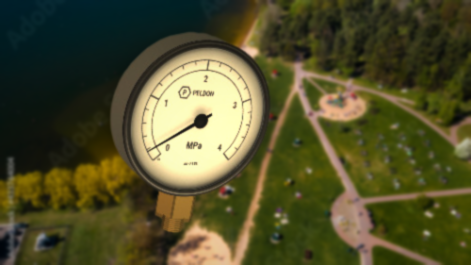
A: 0.2 MPa
